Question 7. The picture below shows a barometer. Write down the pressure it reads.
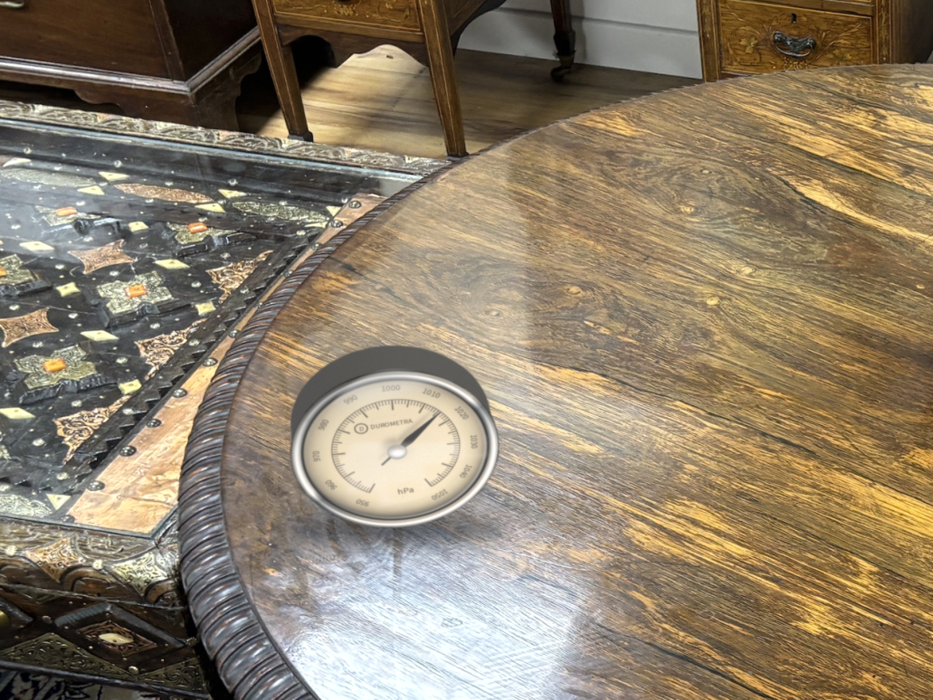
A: 1015 hPa
